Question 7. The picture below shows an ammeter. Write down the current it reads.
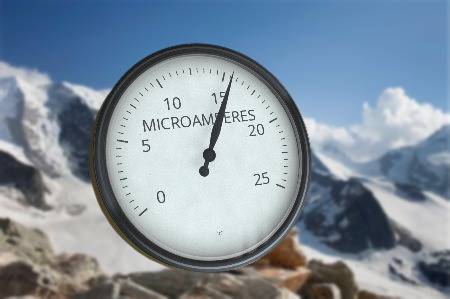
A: 15.5 µA
